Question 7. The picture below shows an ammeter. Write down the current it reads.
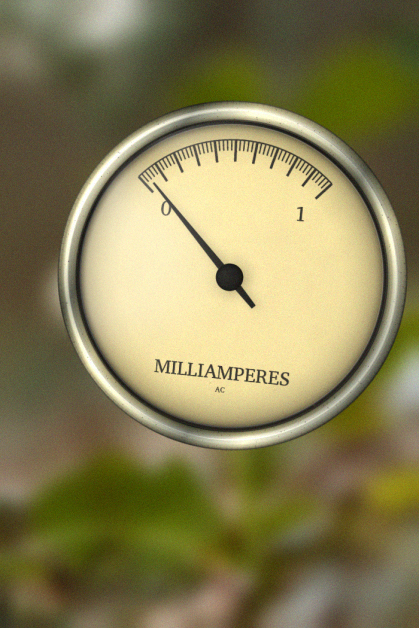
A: 0.04 mA
